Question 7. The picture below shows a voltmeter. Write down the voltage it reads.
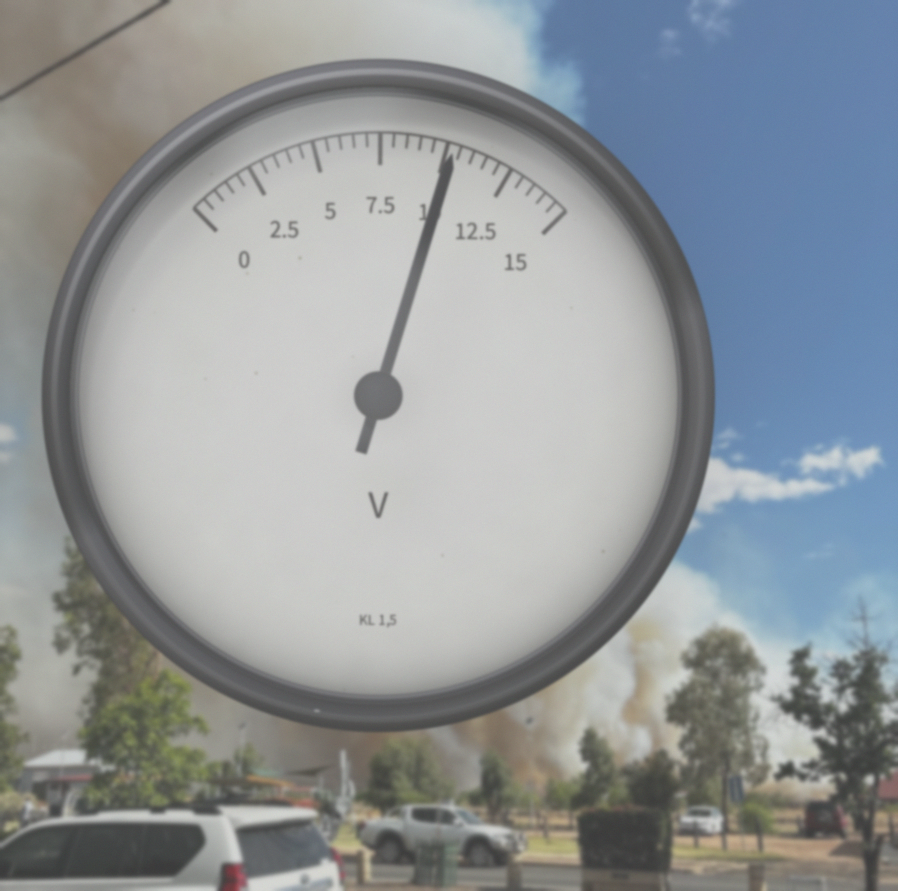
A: 10.25 V
